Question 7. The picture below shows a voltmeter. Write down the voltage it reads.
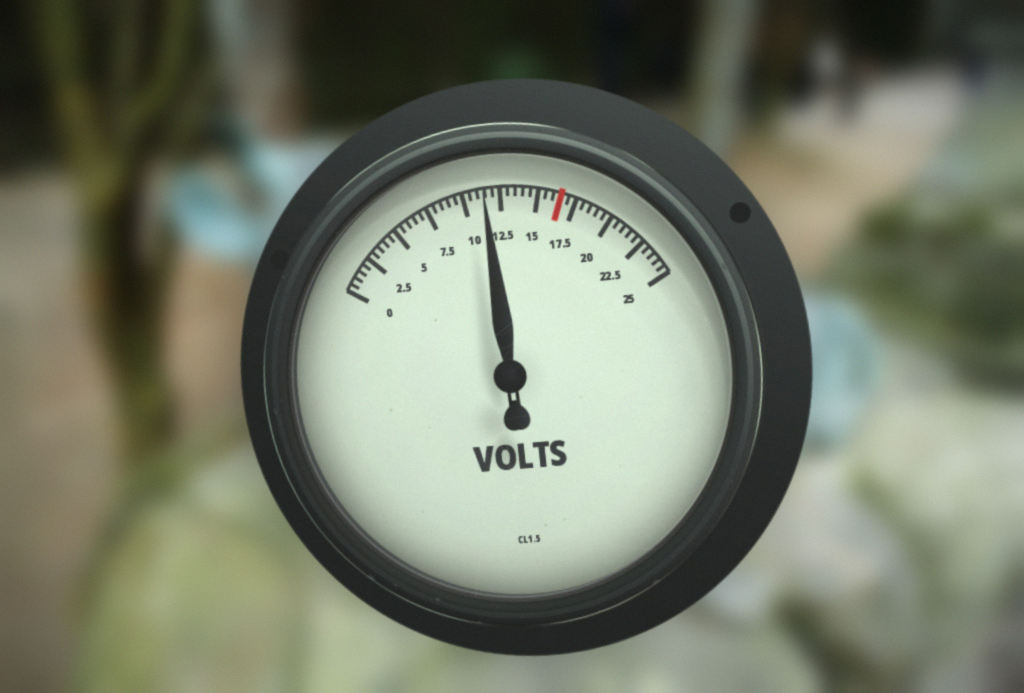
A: 11.5 V
